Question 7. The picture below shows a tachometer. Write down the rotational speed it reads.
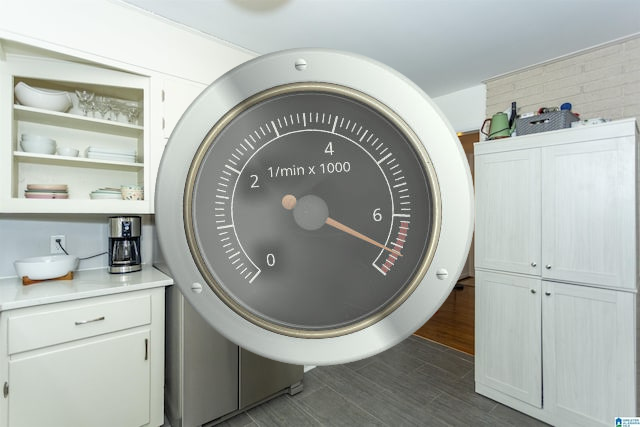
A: 6600 rpm
